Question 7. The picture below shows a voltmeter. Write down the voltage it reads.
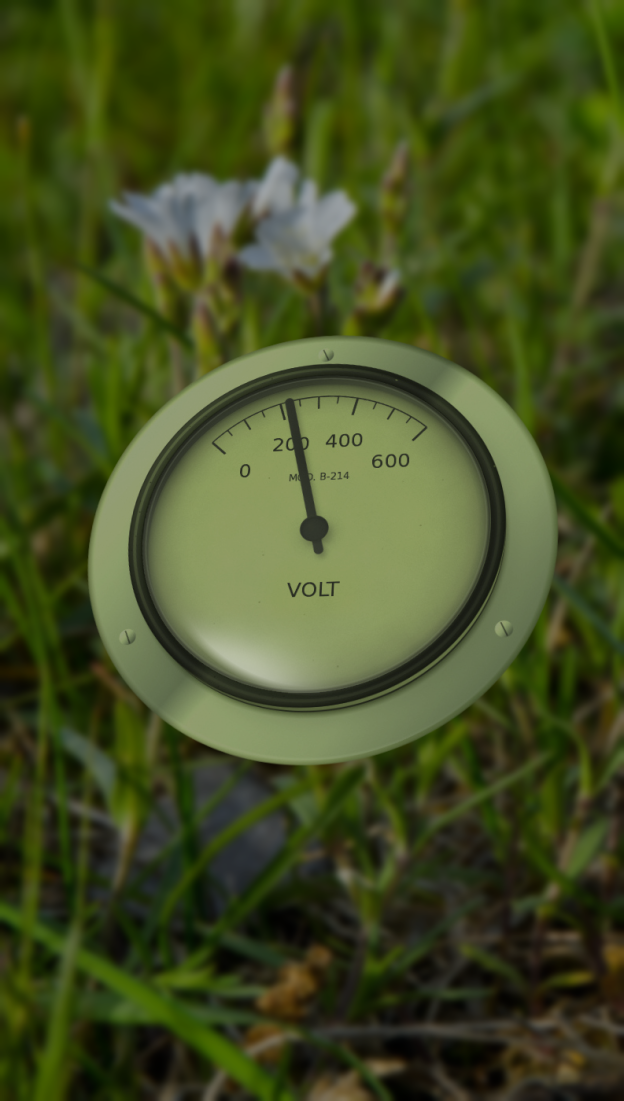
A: 225 V
